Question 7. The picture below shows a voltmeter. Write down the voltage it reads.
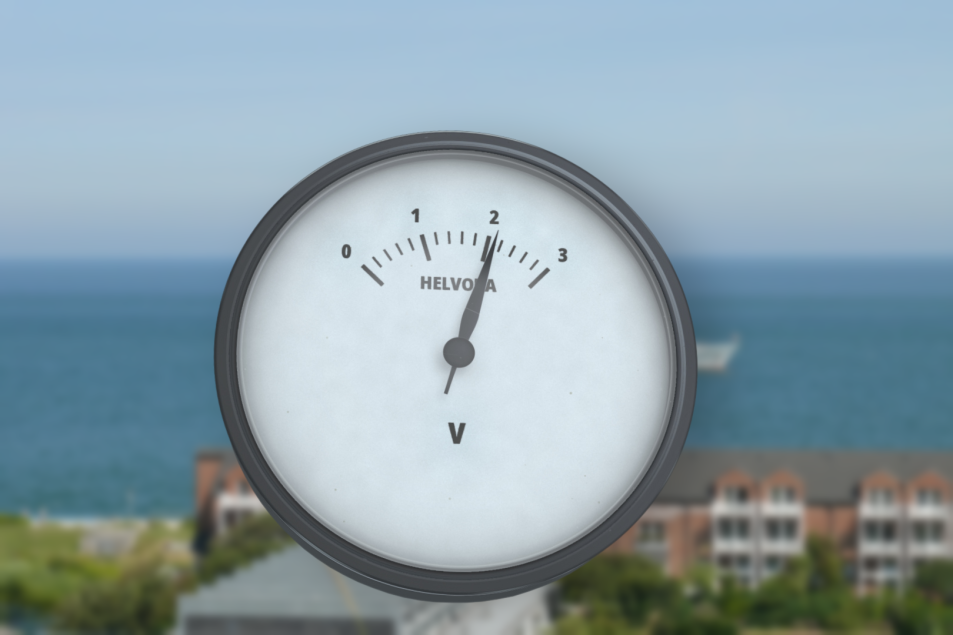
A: 2.1 V
